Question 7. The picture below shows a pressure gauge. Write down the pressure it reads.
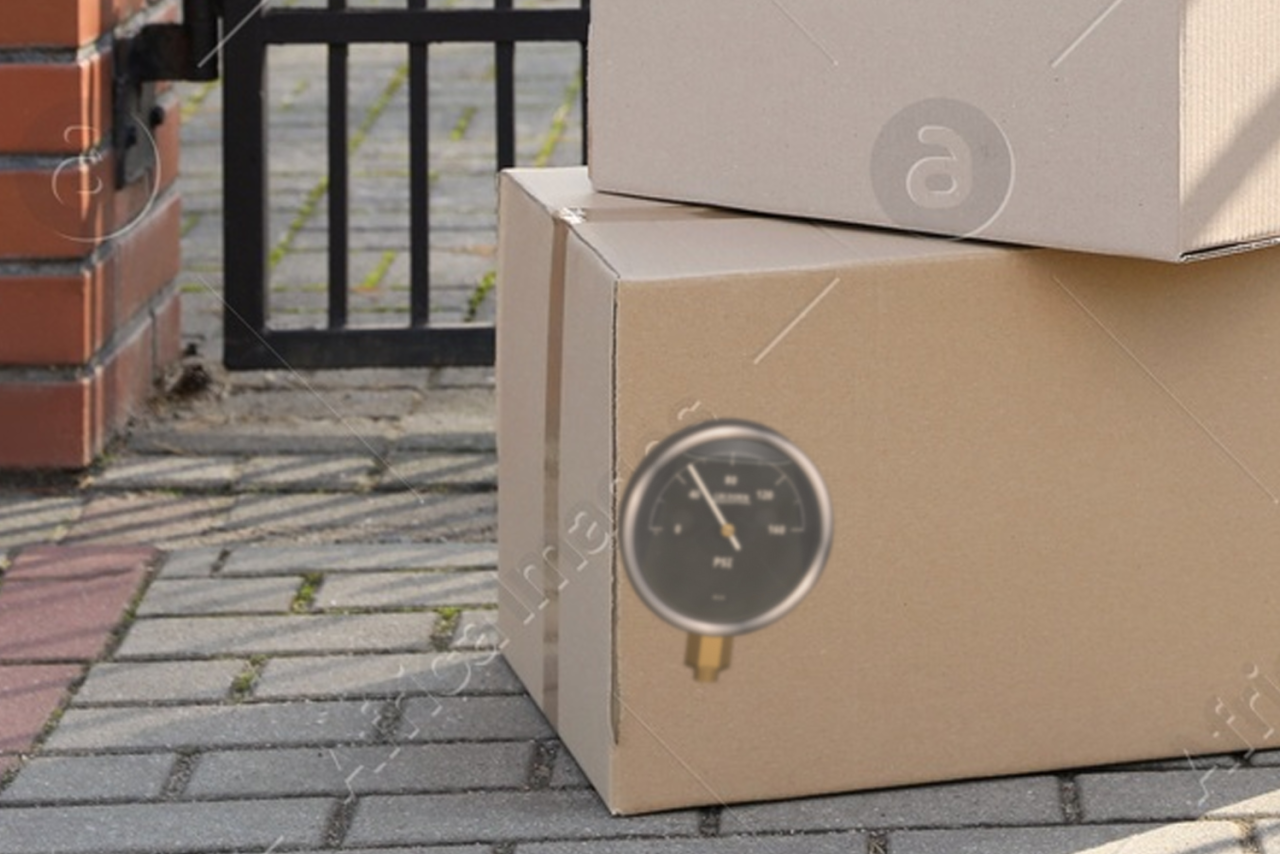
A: 50 psi
